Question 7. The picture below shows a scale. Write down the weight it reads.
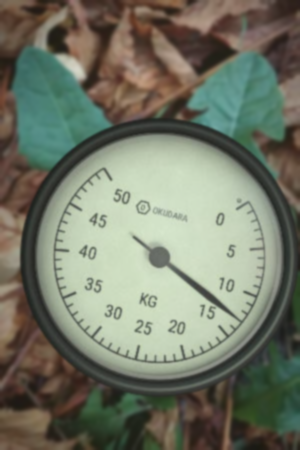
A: 13 kg
